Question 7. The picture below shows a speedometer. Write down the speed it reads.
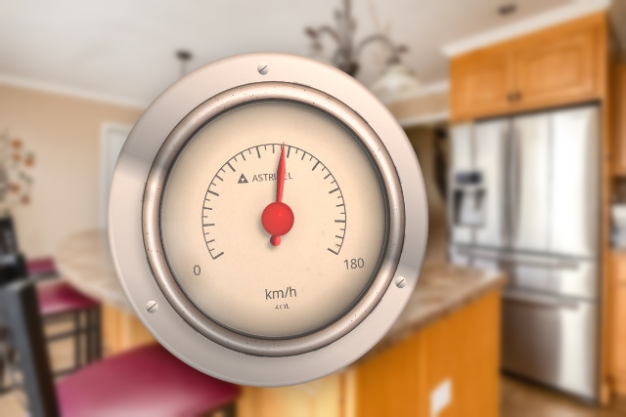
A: 95 km/h
